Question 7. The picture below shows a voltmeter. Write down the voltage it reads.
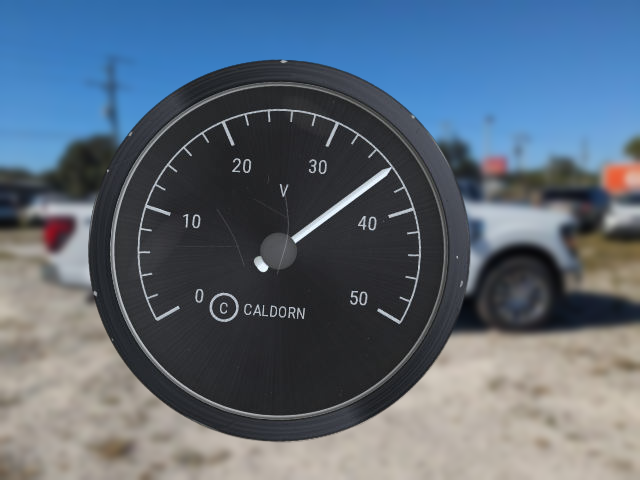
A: 36 V
